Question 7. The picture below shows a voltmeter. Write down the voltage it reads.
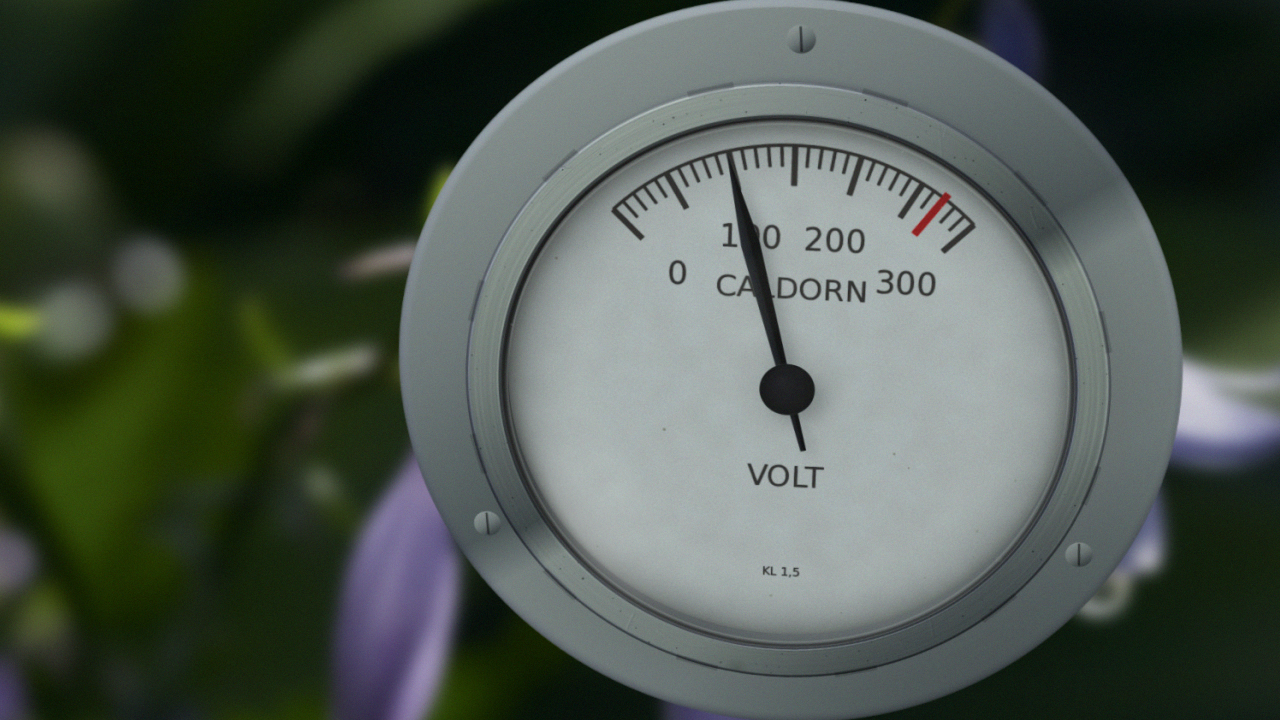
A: 100 V
